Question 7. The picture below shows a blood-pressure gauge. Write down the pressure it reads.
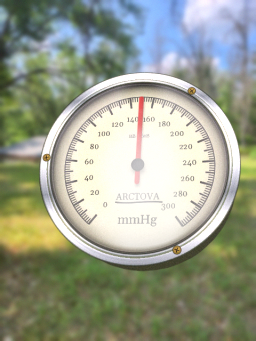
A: 150 mmHg
